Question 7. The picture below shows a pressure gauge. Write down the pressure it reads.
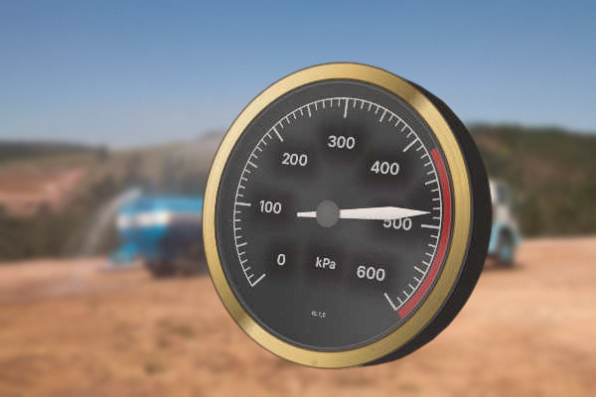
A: 485 kPa
